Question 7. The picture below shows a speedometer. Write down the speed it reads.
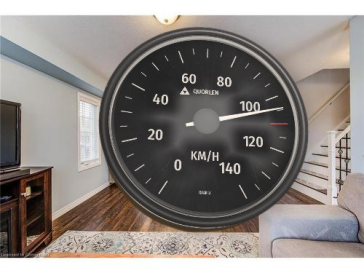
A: 105 km/h
